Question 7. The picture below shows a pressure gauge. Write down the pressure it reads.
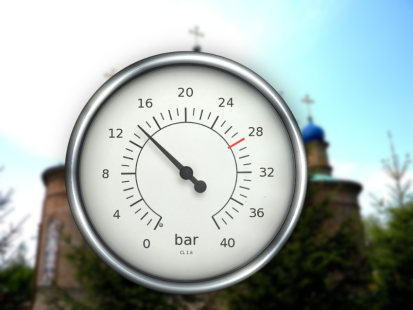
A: 14 bar
